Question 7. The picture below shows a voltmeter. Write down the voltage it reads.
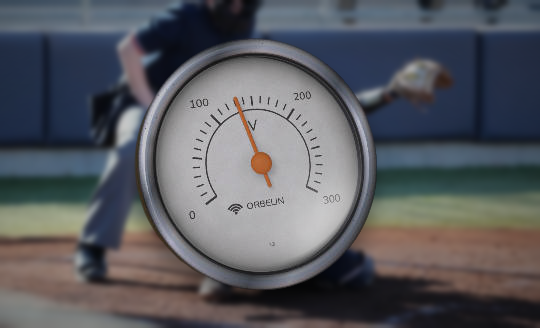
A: 130 V
